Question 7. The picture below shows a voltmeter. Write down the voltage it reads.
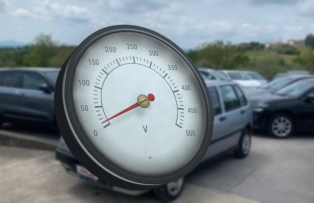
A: 10 V
